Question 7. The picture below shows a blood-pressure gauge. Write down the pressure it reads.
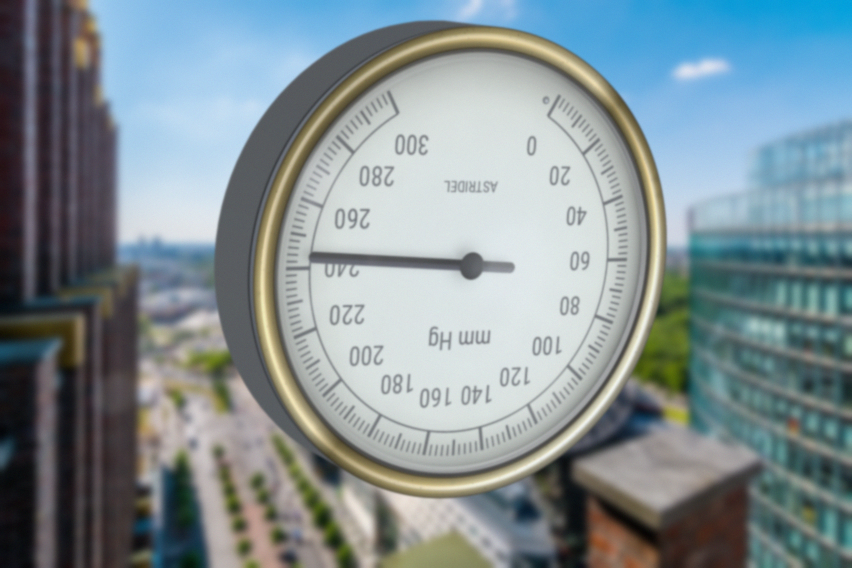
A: 244 mmHg
